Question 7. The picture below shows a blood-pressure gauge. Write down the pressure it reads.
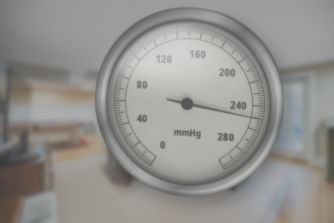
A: 250 mmHg
